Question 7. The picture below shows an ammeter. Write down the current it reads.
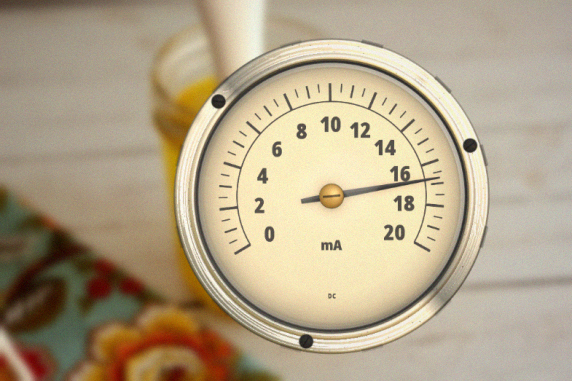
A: 16.75 mA
